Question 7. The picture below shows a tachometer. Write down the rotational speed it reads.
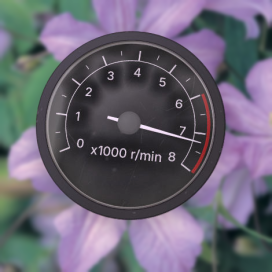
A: 7250 rpm
